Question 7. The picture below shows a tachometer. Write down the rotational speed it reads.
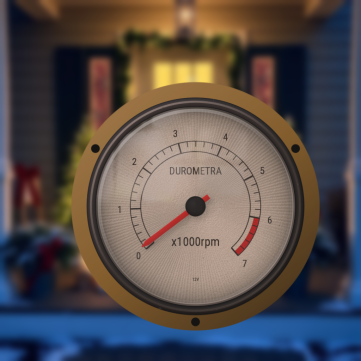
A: 100 rpm
